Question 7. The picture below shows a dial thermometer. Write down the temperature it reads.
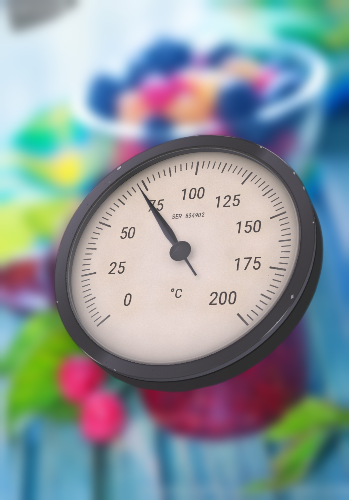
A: 72.5 °C
